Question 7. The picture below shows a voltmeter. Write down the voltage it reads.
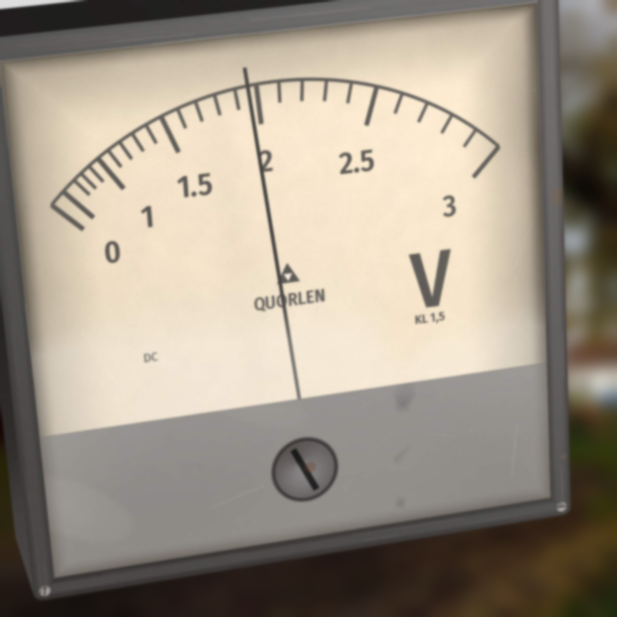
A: 1.95 V
